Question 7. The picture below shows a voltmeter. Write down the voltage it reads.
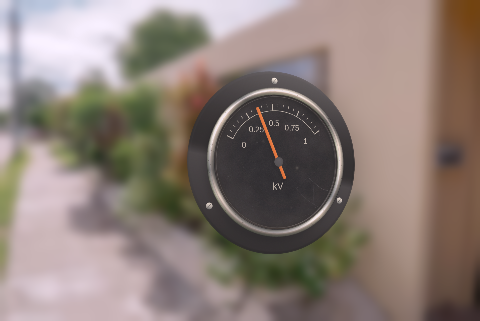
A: 0.35 kV
